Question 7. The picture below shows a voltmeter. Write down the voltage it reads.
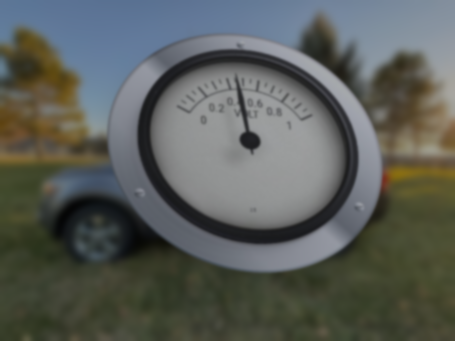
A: 0.45 V
